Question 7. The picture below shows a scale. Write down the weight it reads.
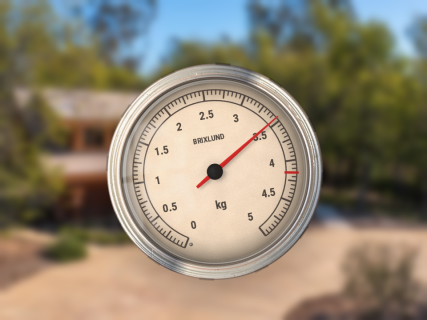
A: 3.45 kg
